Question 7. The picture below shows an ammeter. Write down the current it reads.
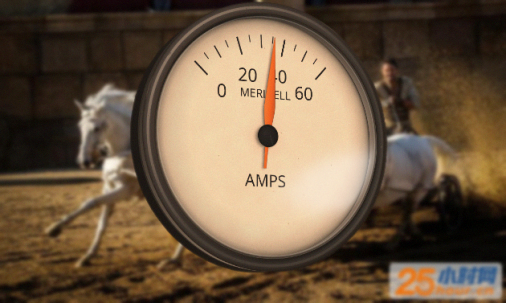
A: 35 A
